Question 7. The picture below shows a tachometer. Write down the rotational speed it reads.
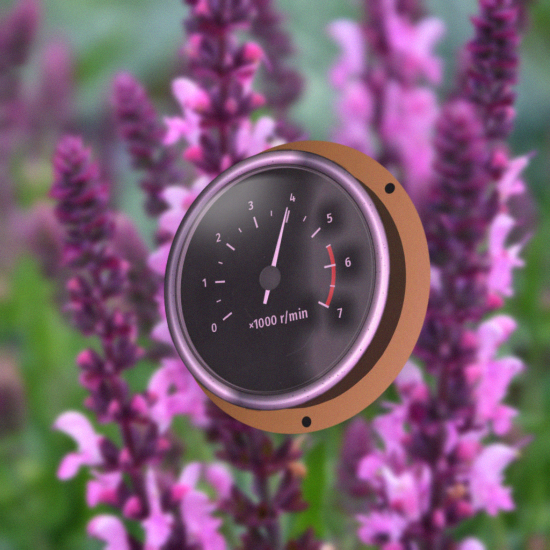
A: 4000 rpm
